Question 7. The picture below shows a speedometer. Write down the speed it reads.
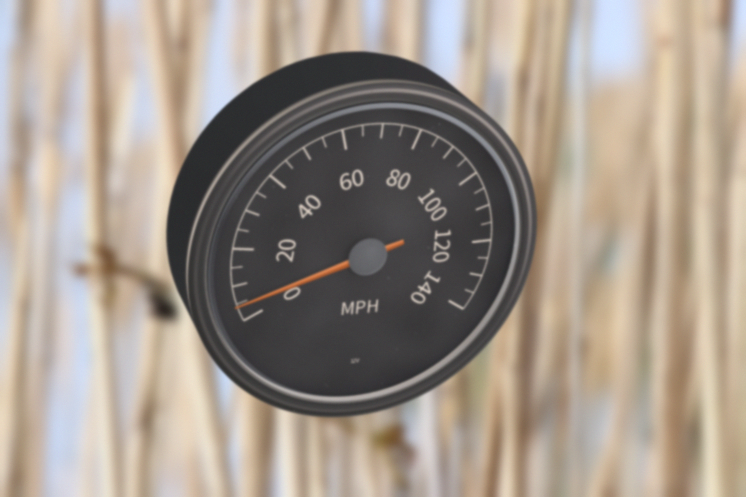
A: 5 mph
